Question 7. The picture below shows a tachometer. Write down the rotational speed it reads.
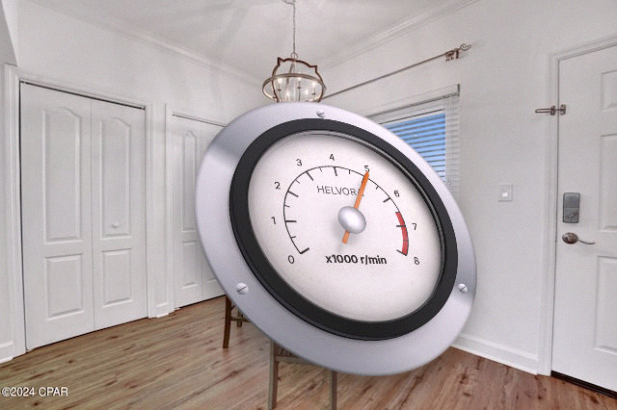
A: 5000 rpm
